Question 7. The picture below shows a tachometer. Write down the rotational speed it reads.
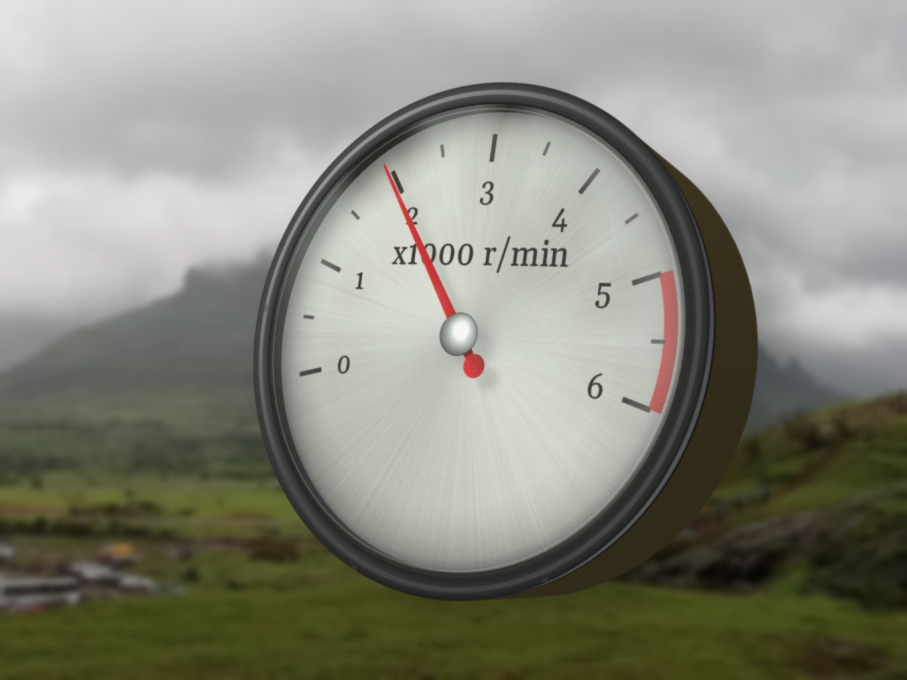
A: 2000 rpm
